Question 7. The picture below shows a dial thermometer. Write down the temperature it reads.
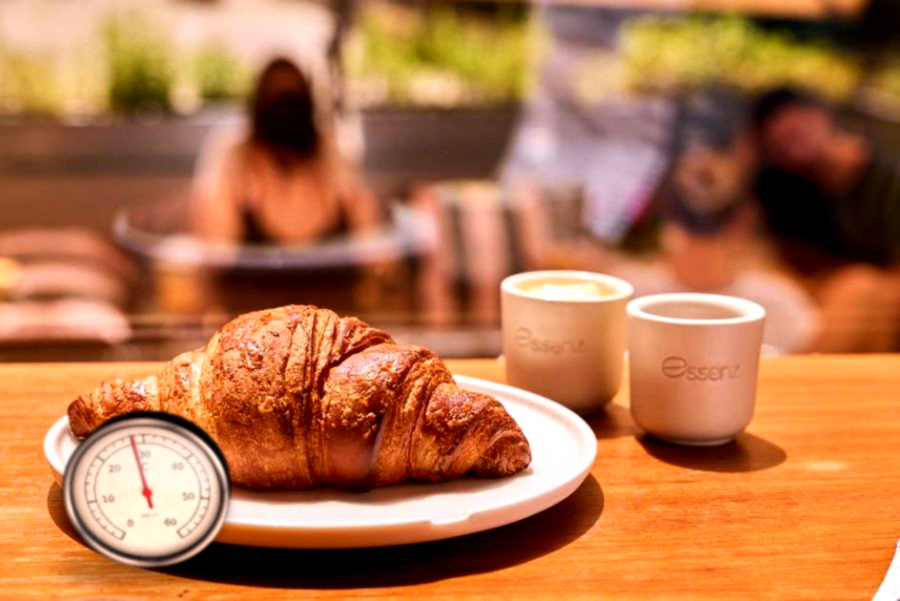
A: 28 °C
